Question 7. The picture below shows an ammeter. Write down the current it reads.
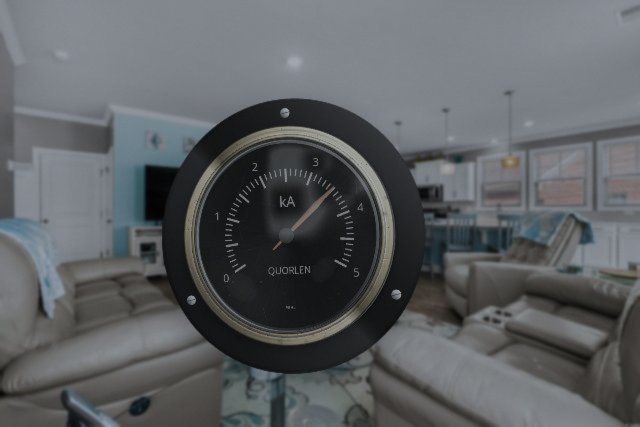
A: 3.5 kA
